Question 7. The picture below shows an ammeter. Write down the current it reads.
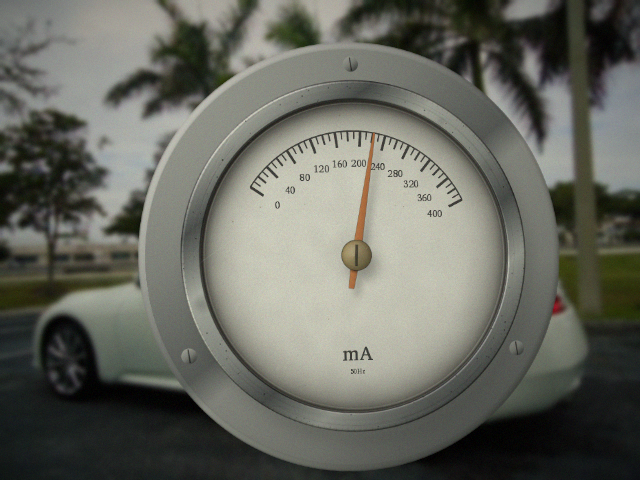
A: 220 mA
